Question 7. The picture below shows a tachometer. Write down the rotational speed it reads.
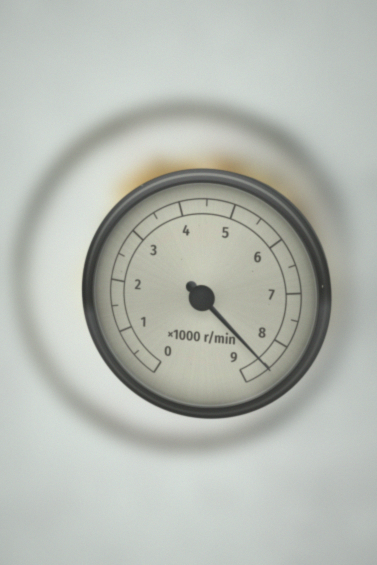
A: 8500 rpm
